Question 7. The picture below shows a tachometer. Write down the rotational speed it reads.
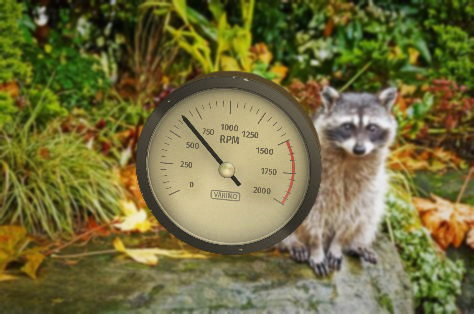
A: 650 rpm
